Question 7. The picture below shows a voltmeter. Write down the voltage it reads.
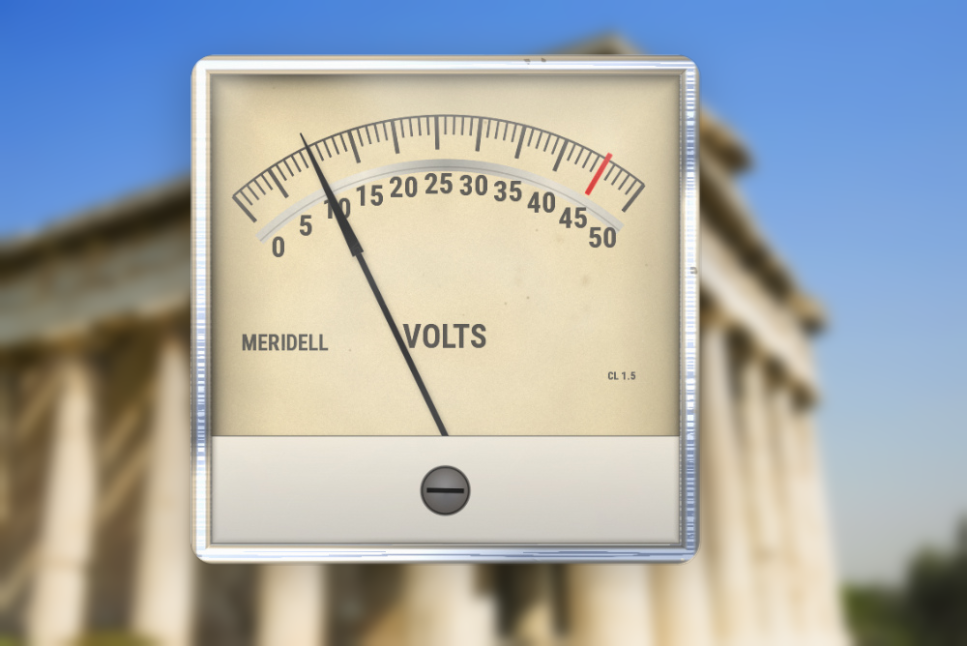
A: 10 V
